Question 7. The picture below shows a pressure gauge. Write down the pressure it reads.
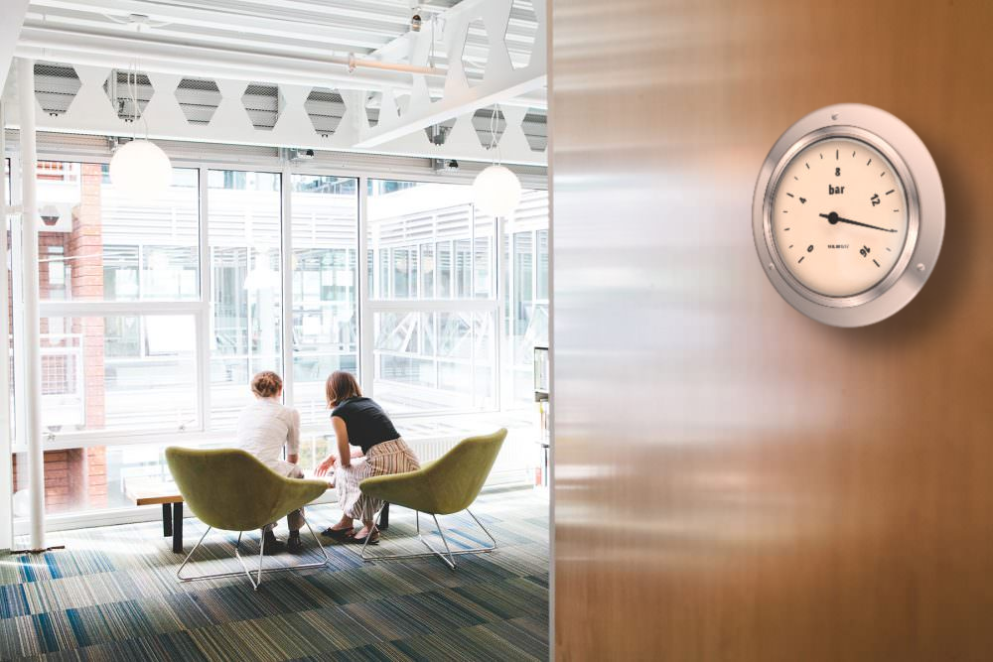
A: 14 bar
